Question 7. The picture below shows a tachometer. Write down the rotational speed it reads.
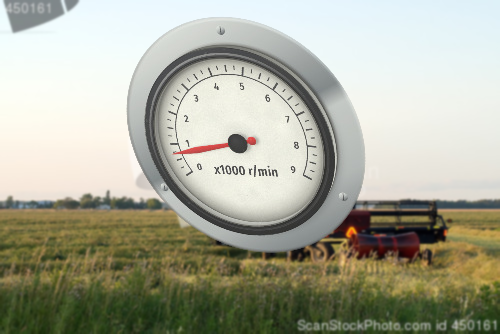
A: 750 rpm
